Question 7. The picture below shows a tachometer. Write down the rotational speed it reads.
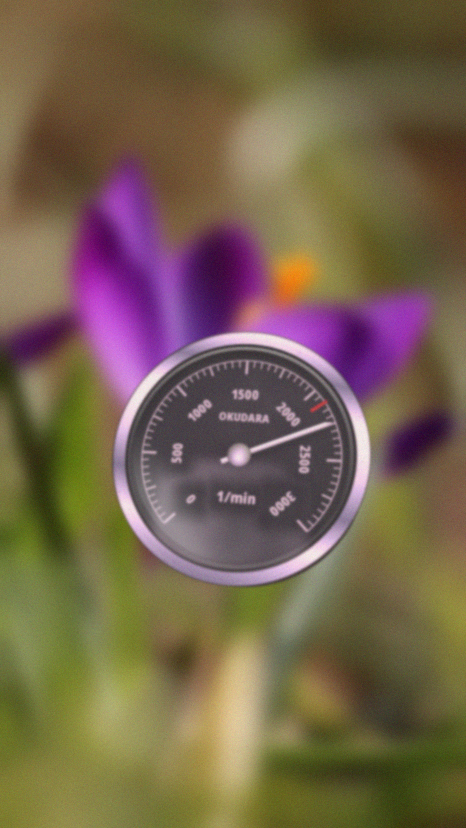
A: 2250 rpm
